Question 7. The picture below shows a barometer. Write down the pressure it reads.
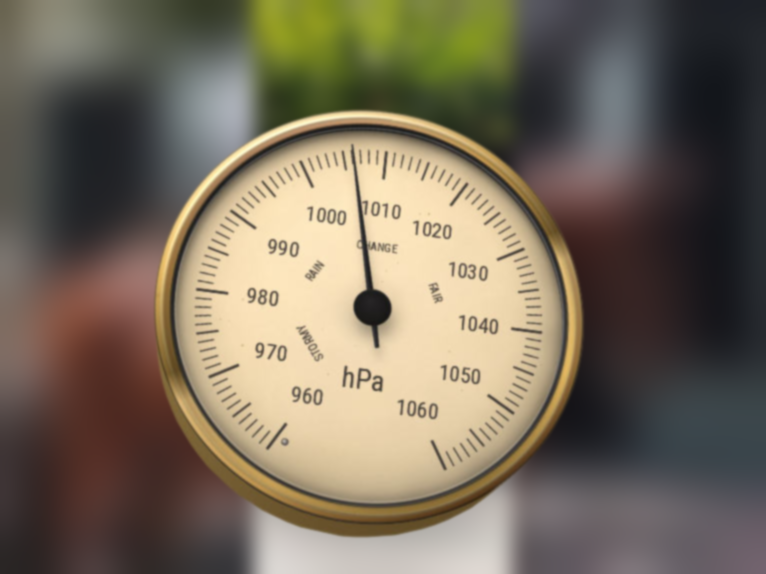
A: 1006 hPa
